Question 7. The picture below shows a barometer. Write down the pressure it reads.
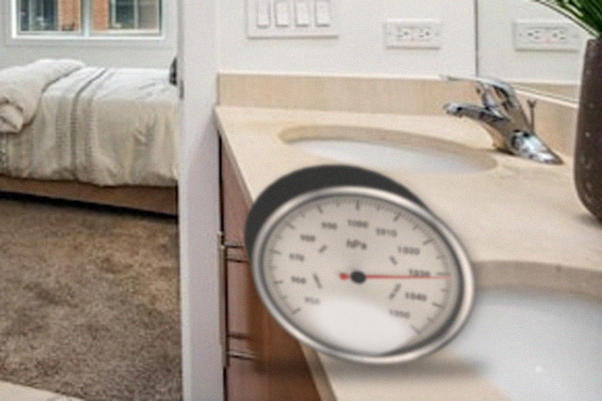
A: 1030 hPa
